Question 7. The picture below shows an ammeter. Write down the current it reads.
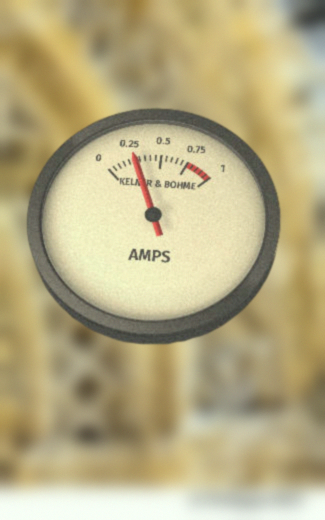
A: 0.25 A
